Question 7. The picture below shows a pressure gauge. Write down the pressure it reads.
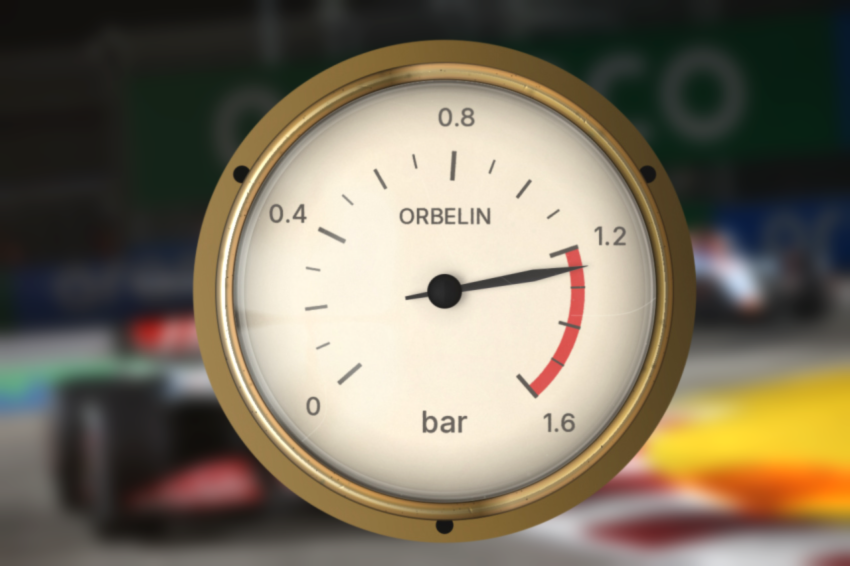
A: 1.25 bar
